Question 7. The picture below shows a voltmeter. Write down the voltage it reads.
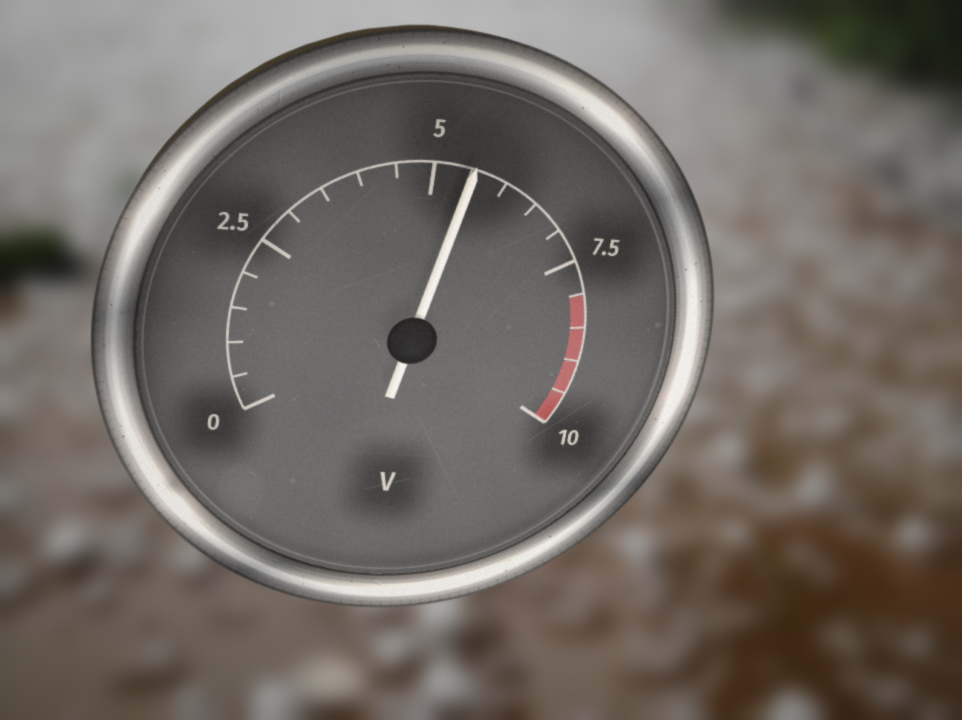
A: 5.5 V
